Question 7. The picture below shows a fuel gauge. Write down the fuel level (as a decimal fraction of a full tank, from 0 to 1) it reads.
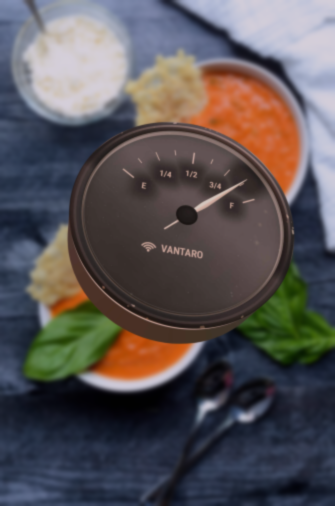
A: 0.875
